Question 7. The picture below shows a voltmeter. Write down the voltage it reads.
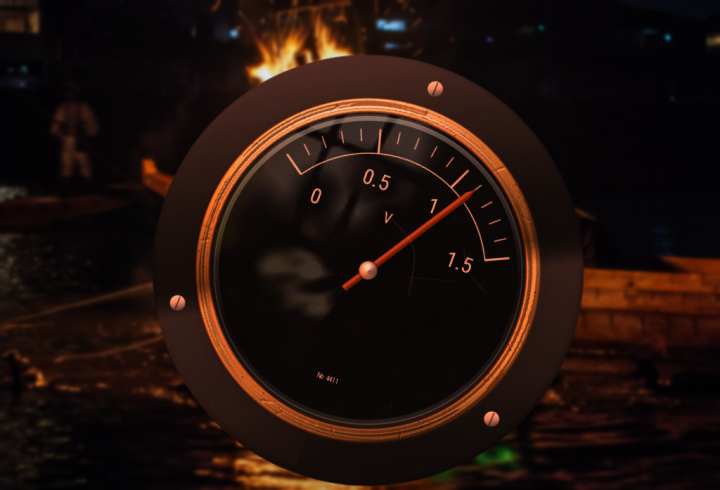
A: 1.1 V
